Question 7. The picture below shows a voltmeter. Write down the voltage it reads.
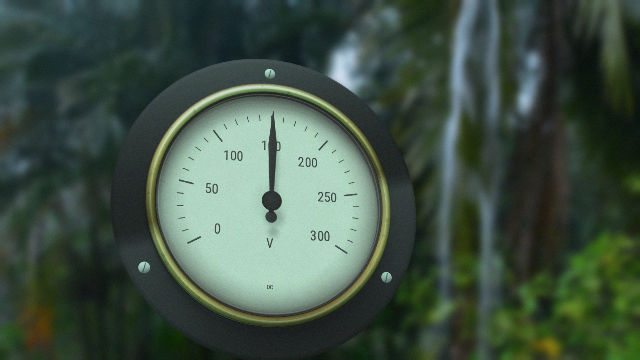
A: 150 V
